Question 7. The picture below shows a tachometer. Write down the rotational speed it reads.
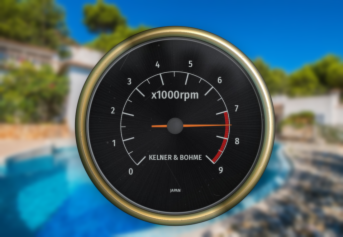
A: 7500 rpm
